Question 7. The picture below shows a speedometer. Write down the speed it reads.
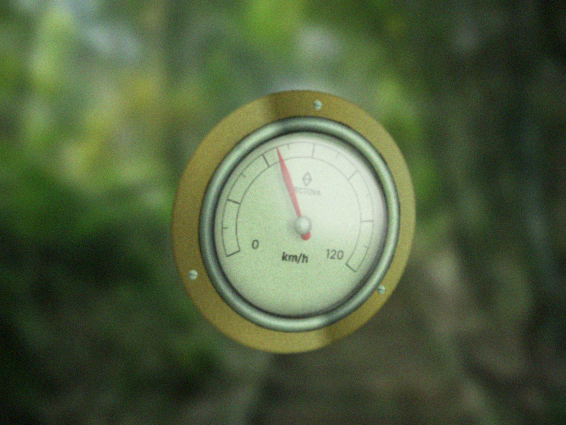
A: 45 km/h
